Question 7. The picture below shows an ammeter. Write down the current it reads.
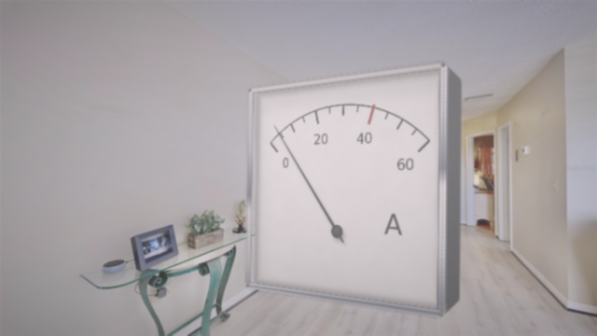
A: 5 A
